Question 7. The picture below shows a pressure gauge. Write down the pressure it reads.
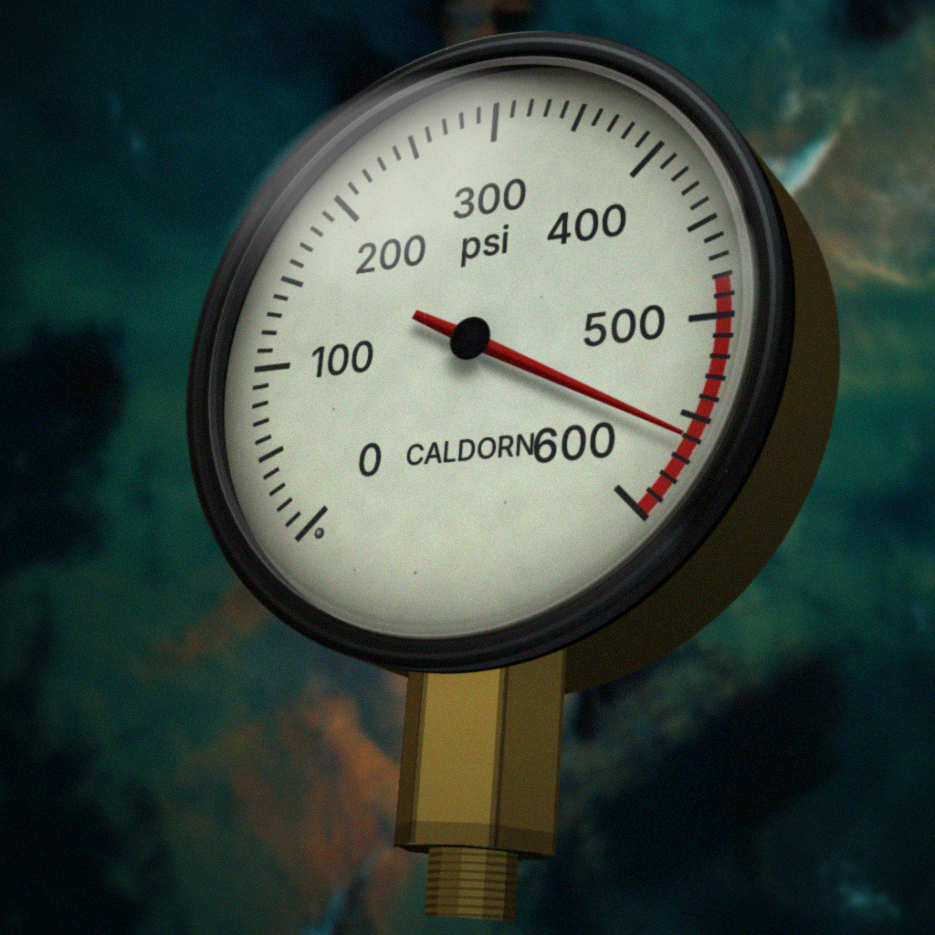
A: 560 psi
